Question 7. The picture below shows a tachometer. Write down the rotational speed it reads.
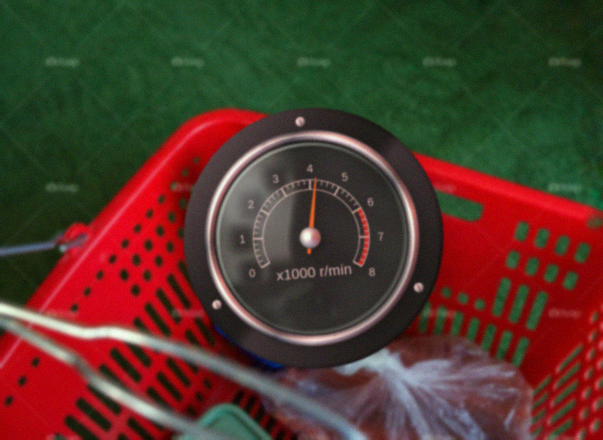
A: 4200 rpm
